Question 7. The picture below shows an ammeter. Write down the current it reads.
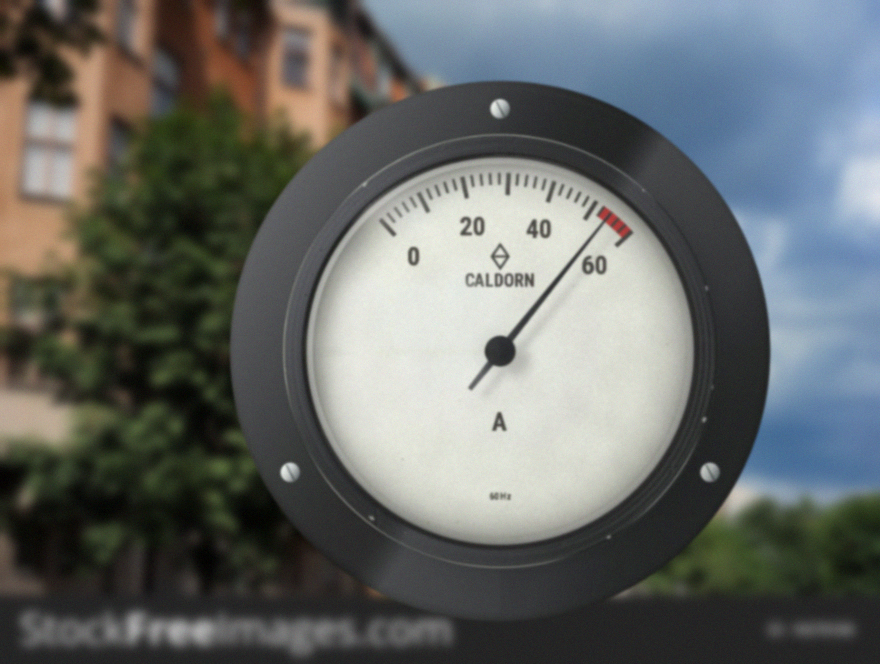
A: 54 A
